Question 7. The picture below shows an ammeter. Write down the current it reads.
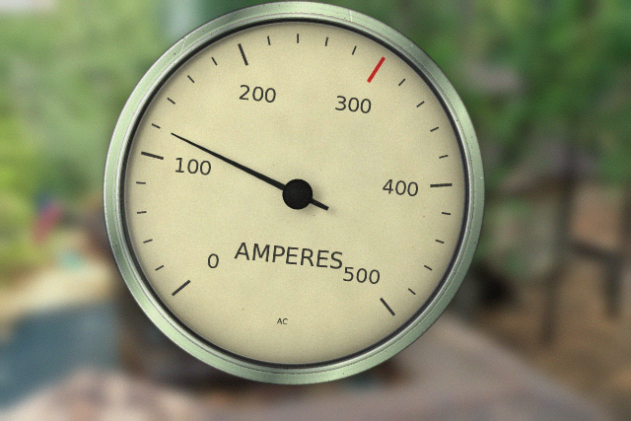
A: 120 A
